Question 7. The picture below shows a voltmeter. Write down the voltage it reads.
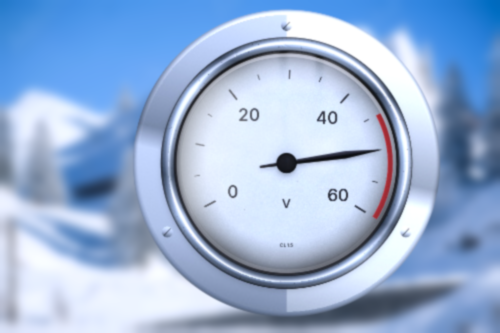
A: 50 V
